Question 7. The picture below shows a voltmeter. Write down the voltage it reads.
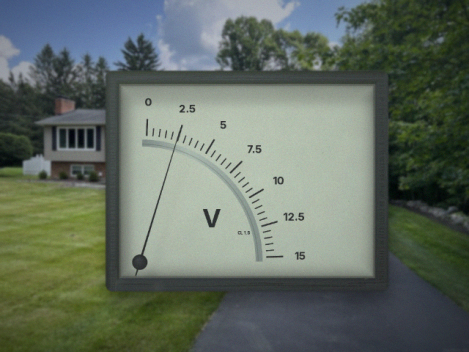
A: 2.5 V
